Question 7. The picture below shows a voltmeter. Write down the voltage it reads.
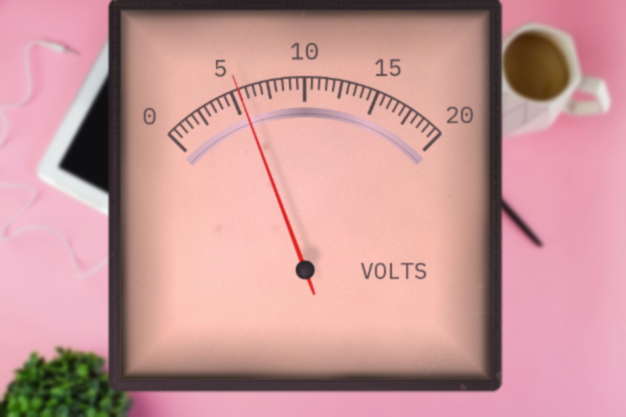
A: 5.5 V
